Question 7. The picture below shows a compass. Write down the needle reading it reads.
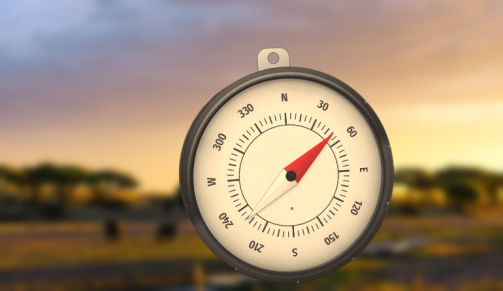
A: 50 °
